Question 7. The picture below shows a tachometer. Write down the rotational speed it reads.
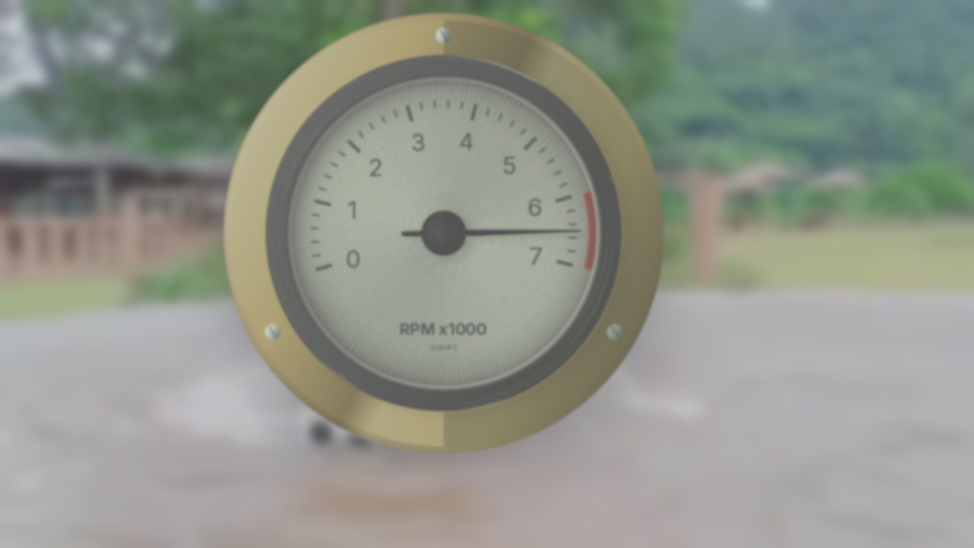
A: 6500 rpm
